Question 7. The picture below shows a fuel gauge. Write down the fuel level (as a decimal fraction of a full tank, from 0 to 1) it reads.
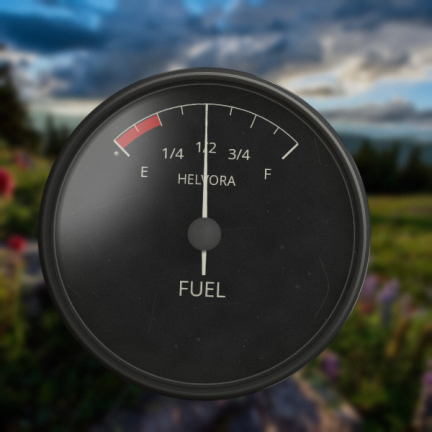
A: 0.5
